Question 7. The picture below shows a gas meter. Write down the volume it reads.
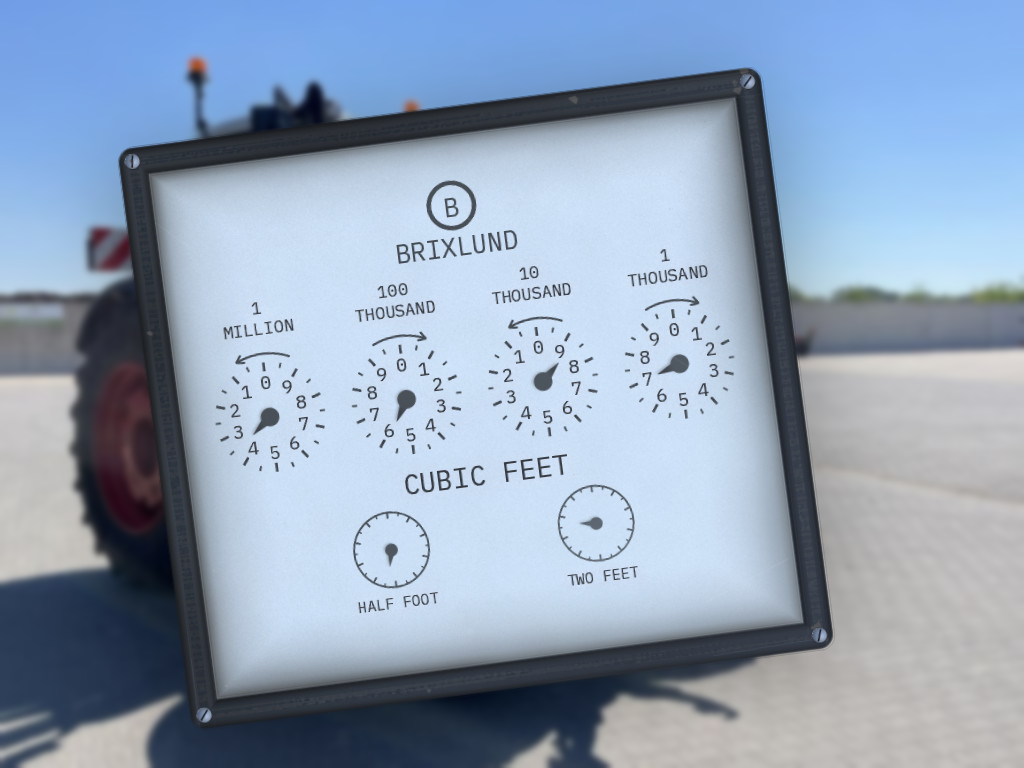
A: 358700 ft³
